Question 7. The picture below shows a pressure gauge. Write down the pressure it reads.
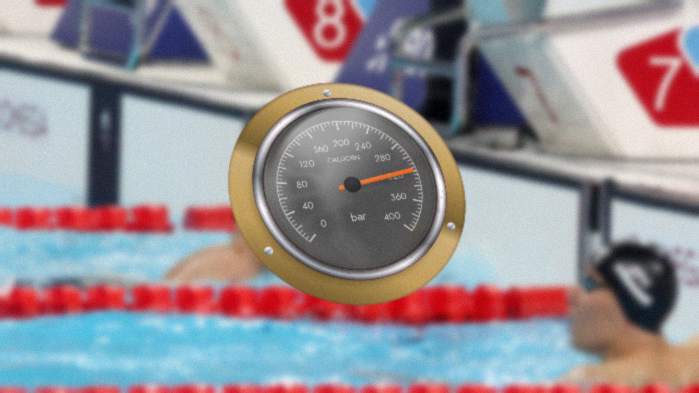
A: 320 bar
